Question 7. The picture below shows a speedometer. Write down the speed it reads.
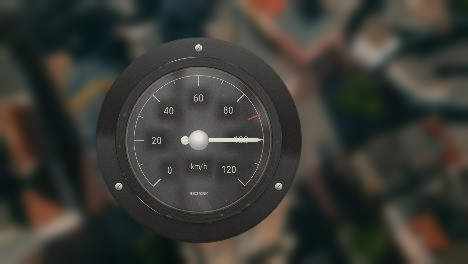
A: 100 km/h
